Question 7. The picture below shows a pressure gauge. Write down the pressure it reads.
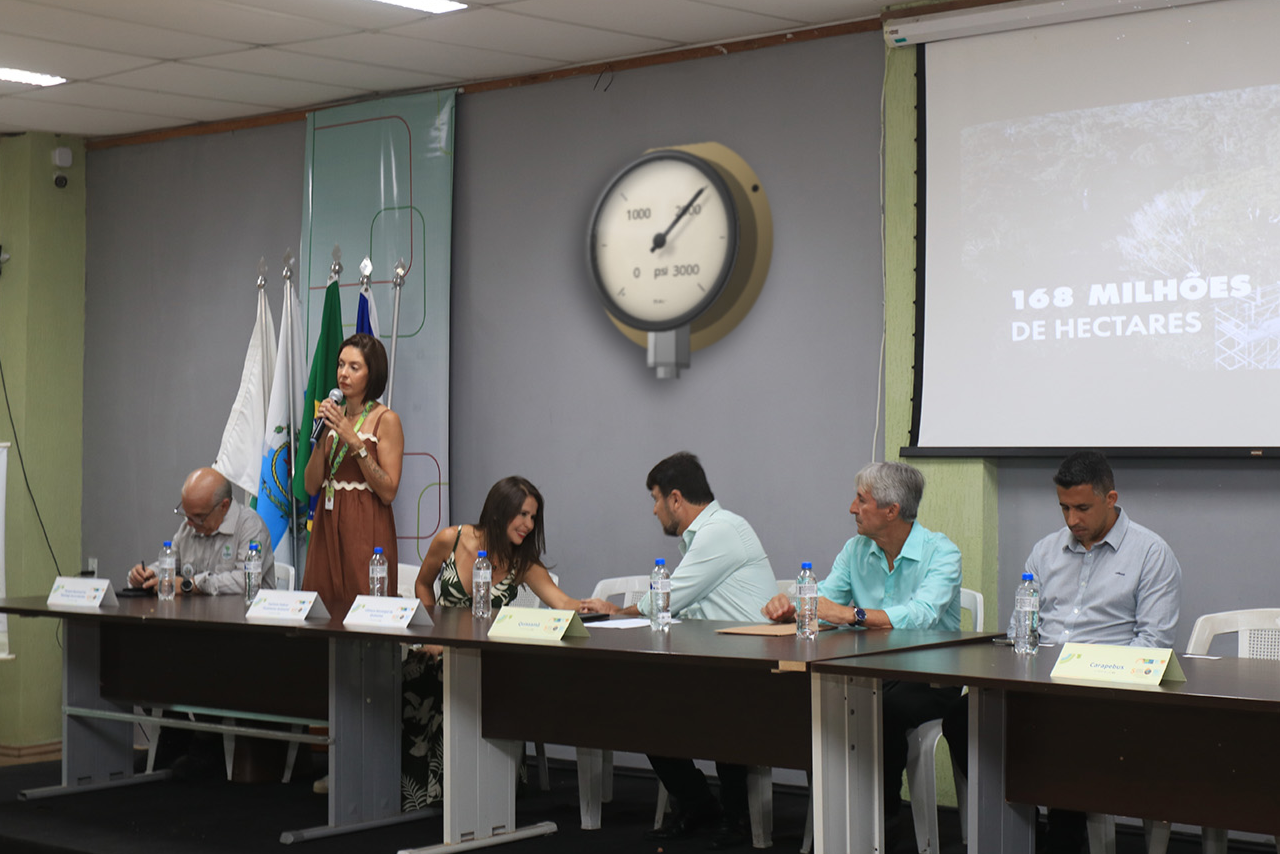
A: 2000 psi
